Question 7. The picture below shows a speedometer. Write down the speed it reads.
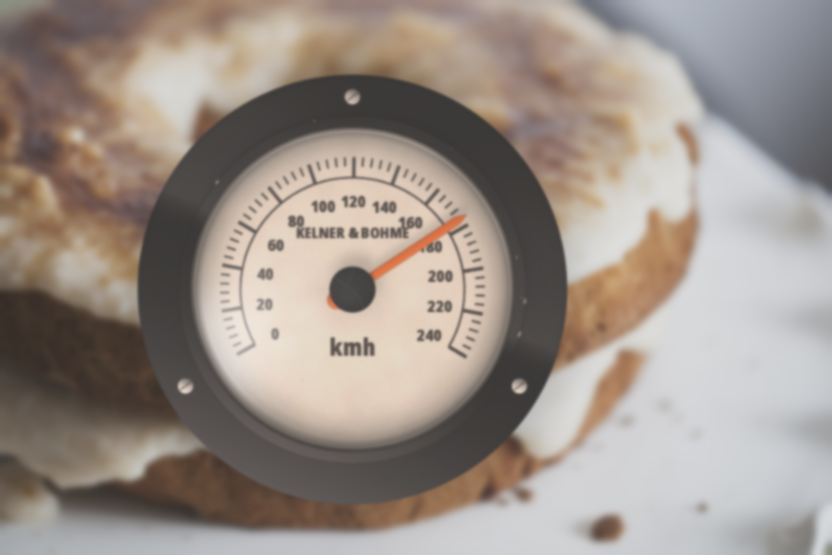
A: 176 km/h
